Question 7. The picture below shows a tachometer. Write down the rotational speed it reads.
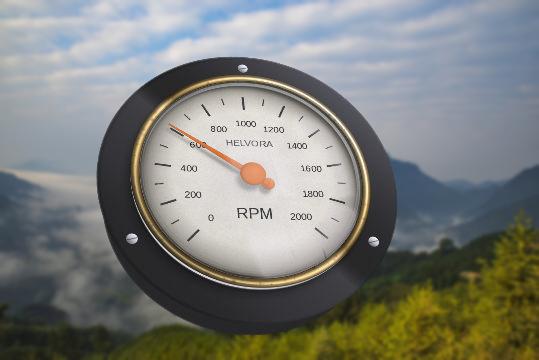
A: 600 rpm
